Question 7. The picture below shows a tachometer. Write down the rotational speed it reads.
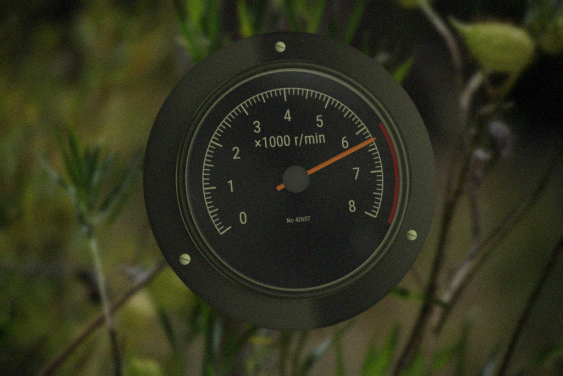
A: 6300 rpm
